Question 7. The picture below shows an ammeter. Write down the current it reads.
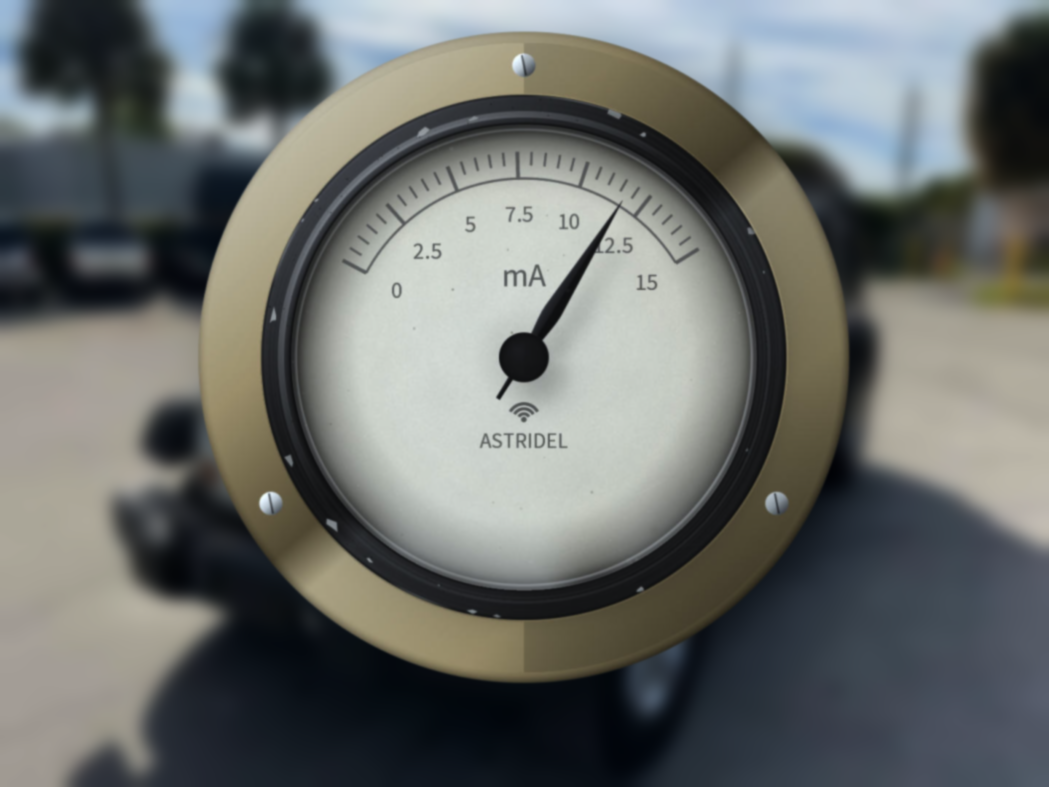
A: 11.75 mA
